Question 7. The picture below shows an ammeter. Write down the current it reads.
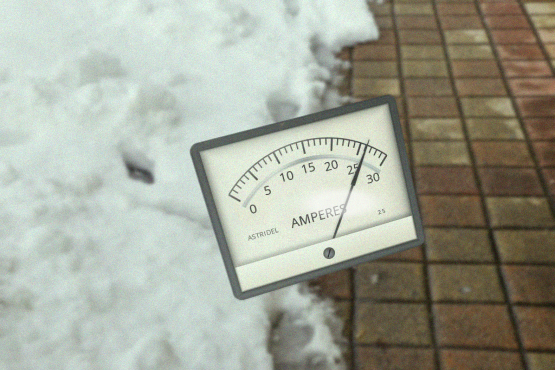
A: 26 A
